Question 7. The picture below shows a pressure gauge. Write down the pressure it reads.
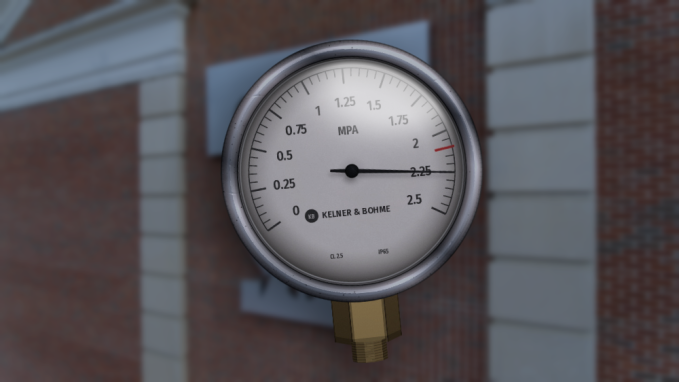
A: 2.25 MPa
